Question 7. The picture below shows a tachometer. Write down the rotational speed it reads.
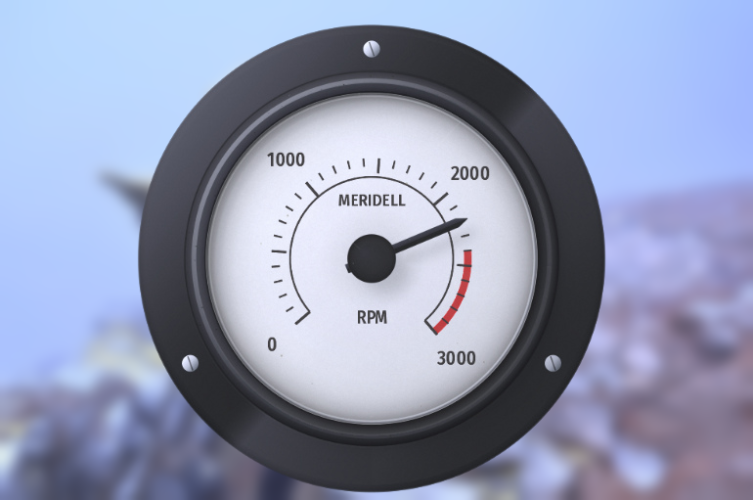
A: 2200 rpm
